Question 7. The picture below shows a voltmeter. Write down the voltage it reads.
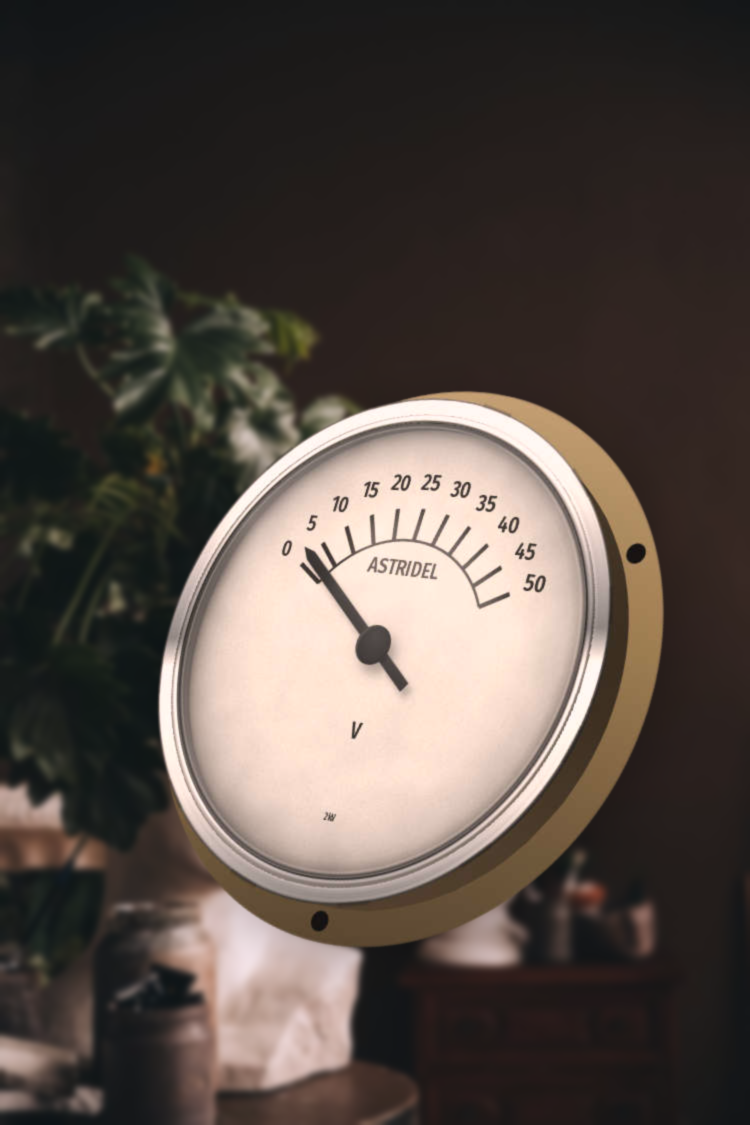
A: 2.5 V
